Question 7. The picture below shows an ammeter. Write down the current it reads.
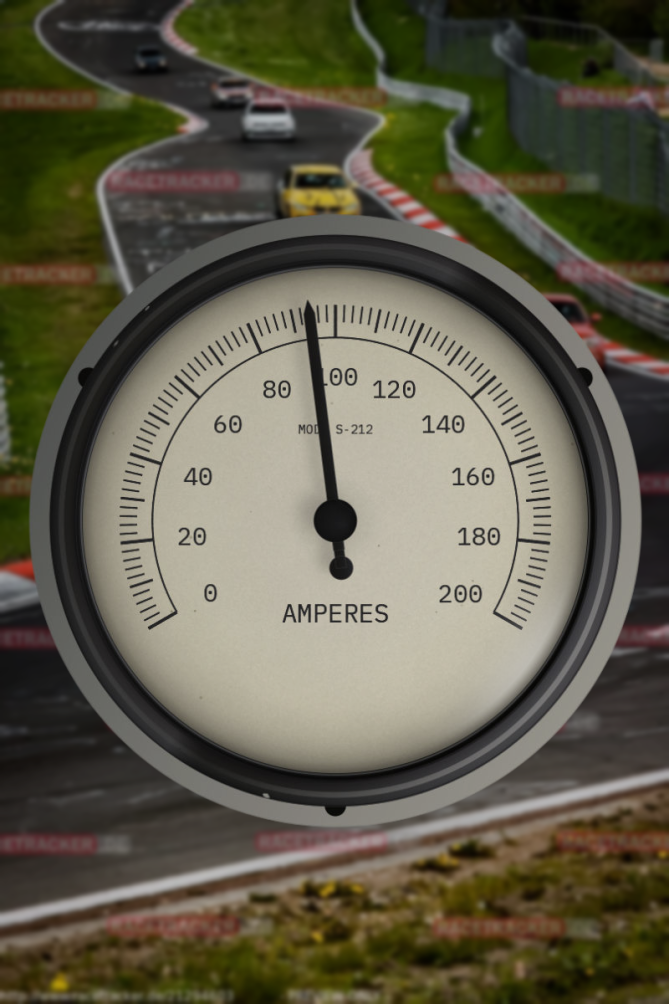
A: 94 A
